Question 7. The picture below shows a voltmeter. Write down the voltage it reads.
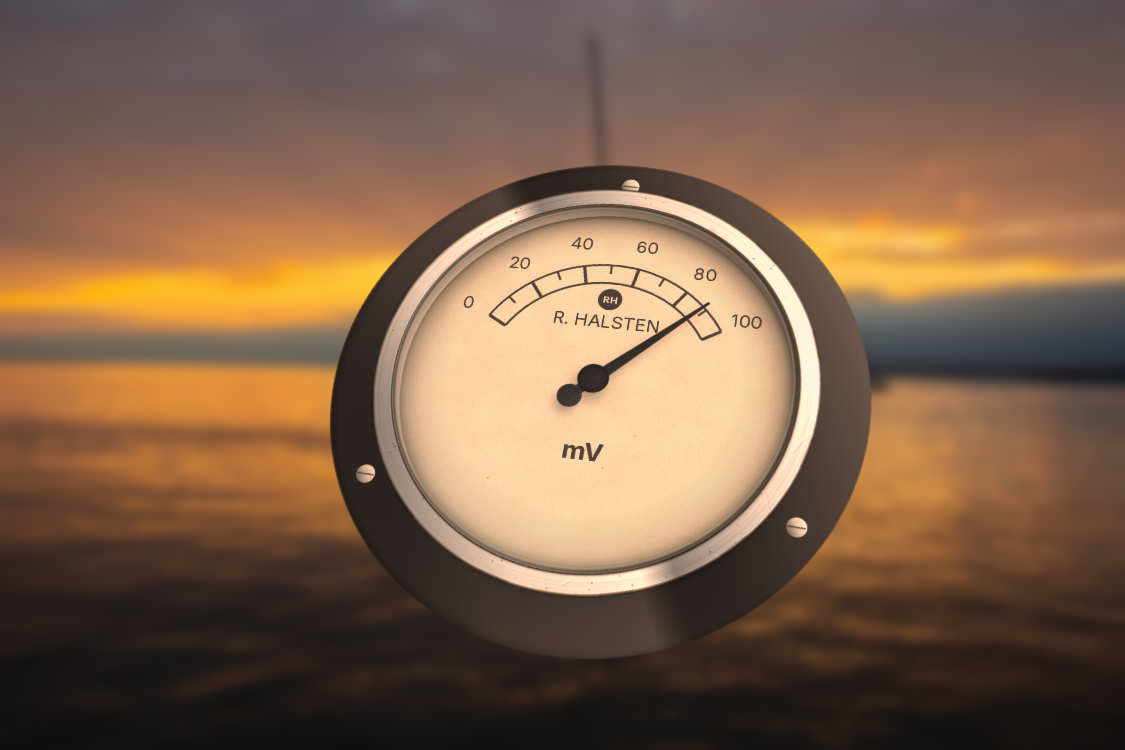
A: 90 mV
